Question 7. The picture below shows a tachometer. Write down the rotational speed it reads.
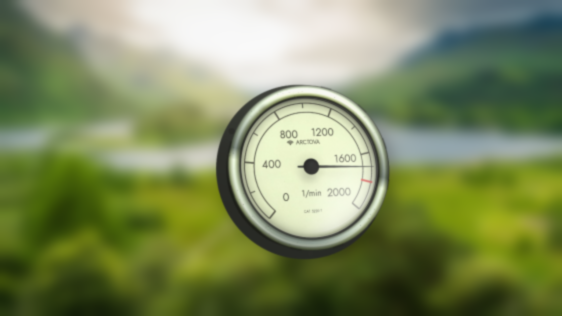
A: 1700 rpm
